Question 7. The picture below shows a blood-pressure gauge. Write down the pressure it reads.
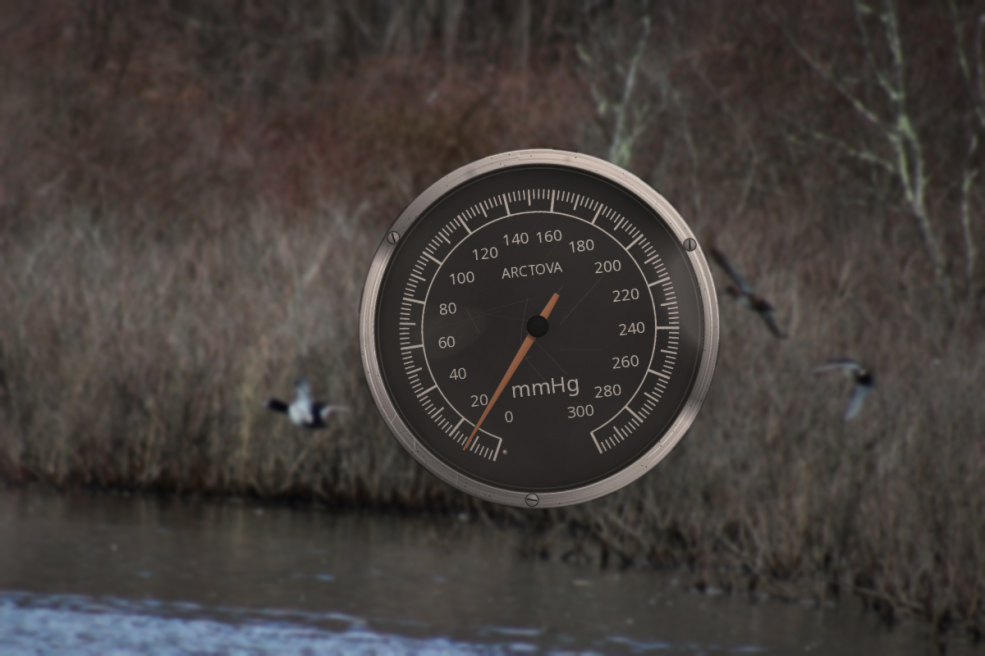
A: 12 mmHg
